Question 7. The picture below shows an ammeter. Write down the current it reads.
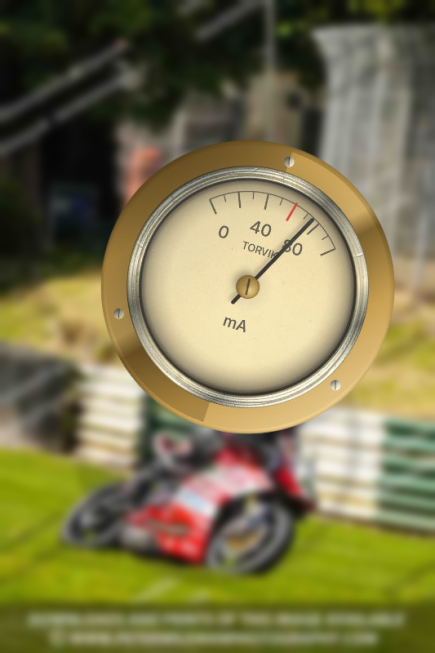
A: 75 mA
